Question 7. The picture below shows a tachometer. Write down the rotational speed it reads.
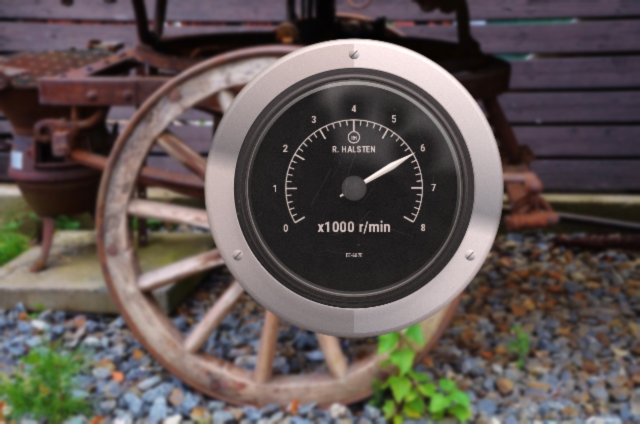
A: 6000 rpm
